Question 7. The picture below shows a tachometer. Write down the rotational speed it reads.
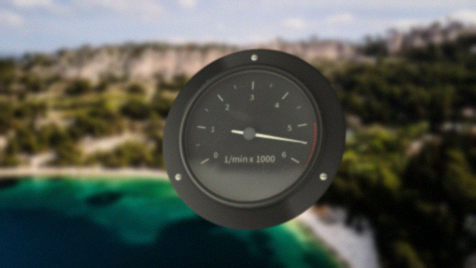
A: 5500 rpm
